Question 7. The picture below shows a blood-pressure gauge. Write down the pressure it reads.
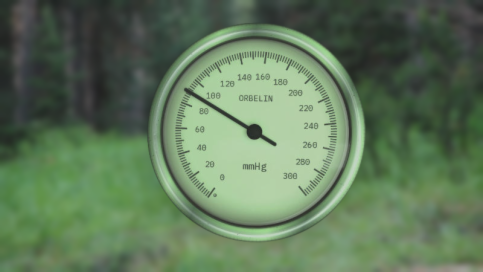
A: 90 mmHg
